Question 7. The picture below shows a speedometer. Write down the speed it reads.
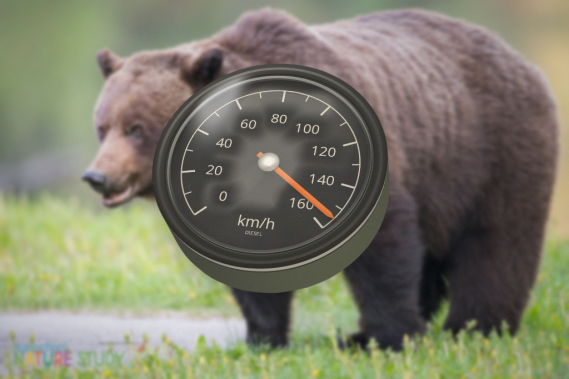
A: 155 km/h
